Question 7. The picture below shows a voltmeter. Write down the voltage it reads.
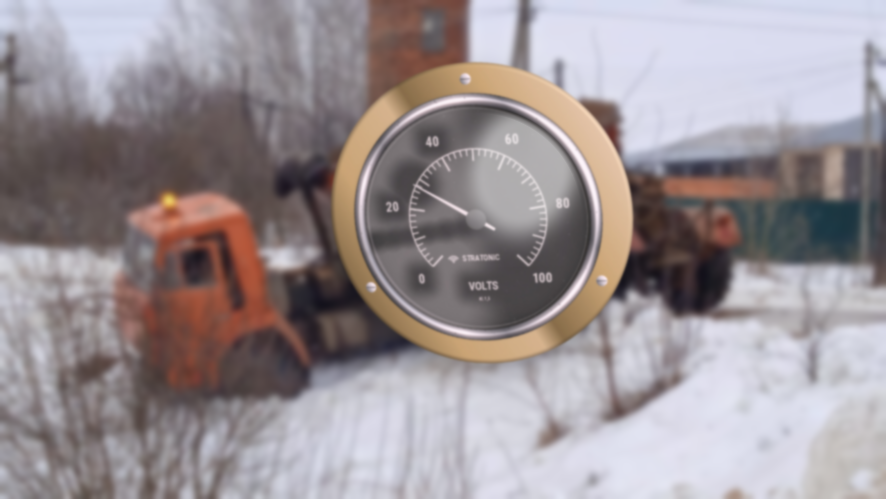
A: 28 V
